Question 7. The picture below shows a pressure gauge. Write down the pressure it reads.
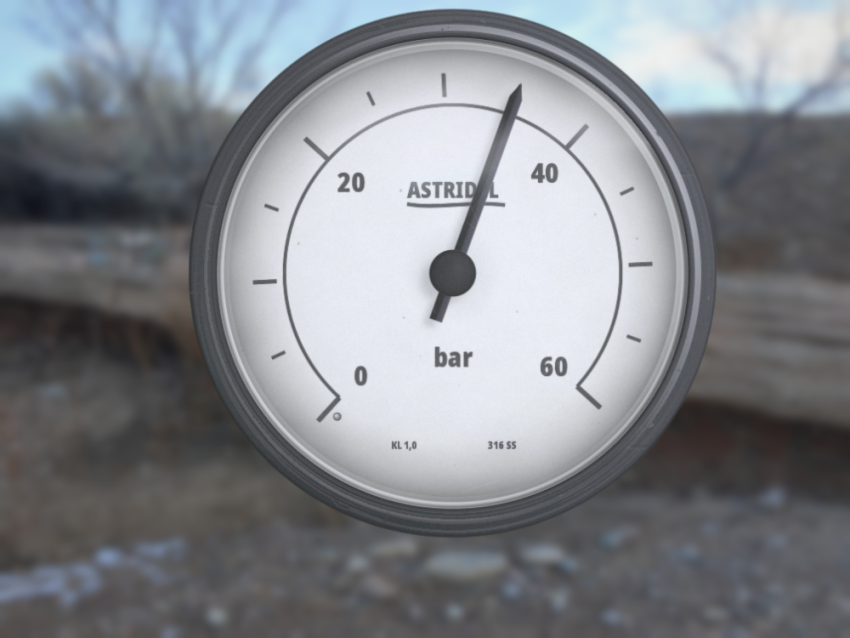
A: 35 bar
